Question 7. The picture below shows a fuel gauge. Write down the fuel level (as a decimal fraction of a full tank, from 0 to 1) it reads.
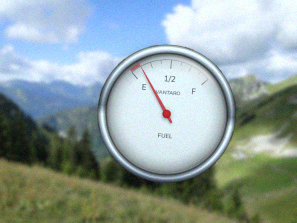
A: 0.125
